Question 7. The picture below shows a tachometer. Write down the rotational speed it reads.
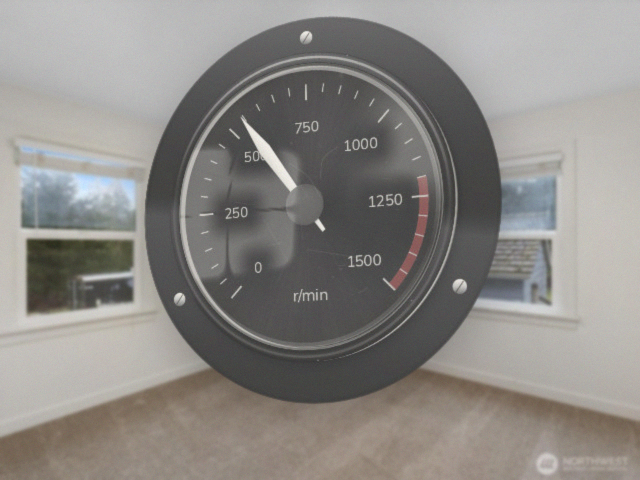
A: 550 rpm
